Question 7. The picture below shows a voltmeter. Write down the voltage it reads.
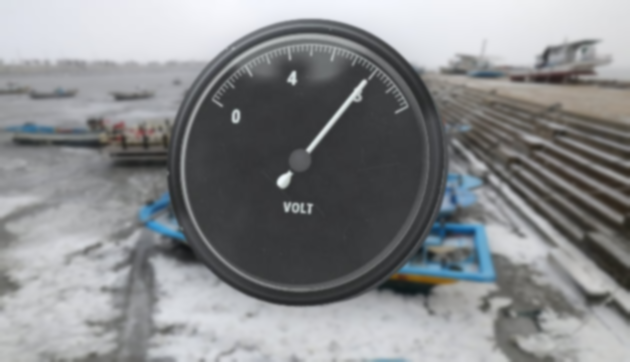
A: 8 V
